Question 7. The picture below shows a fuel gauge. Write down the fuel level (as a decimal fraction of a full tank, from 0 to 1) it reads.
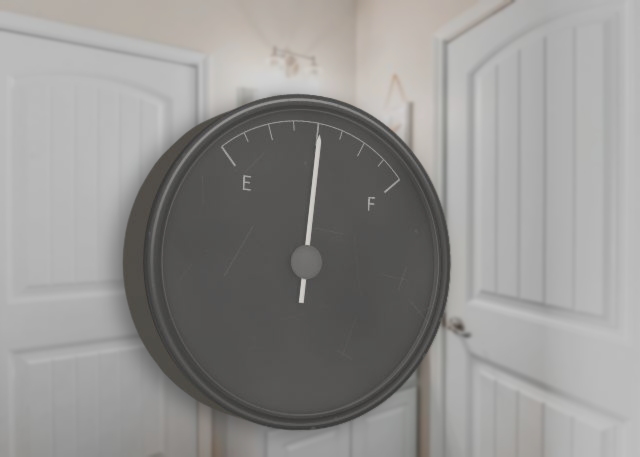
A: 0.5
